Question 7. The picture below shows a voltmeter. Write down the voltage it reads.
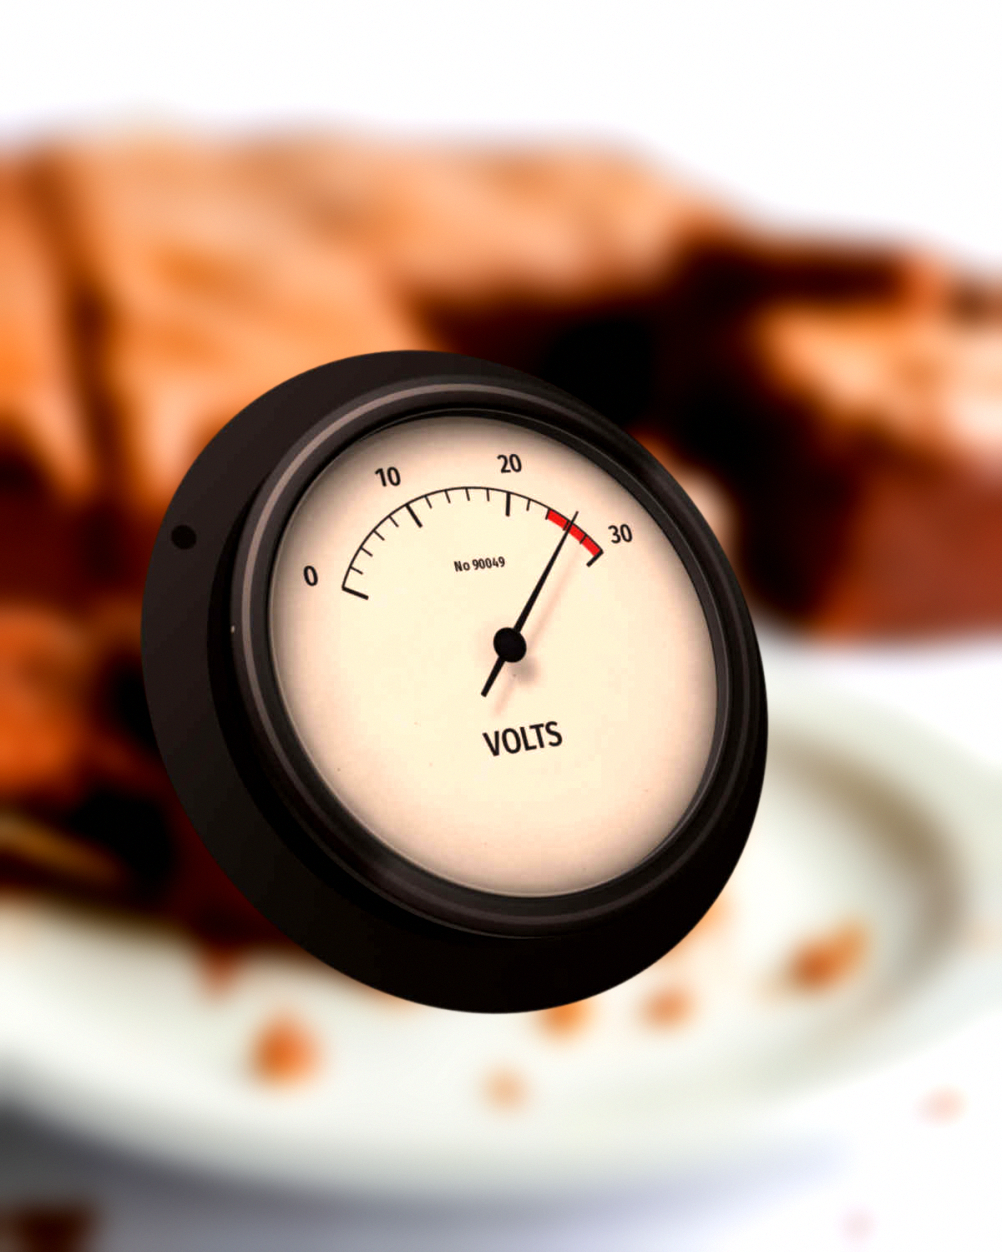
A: 26 V
